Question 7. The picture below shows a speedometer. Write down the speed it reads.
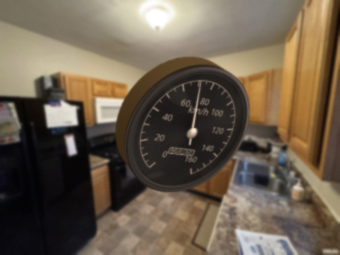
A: 70 km/h
